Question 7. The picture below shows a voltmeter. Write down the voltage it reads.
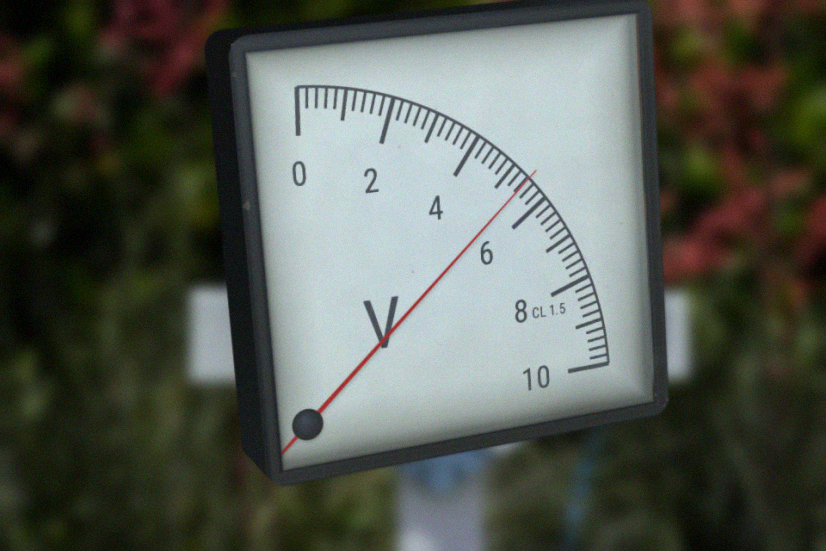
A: 5.4 V
